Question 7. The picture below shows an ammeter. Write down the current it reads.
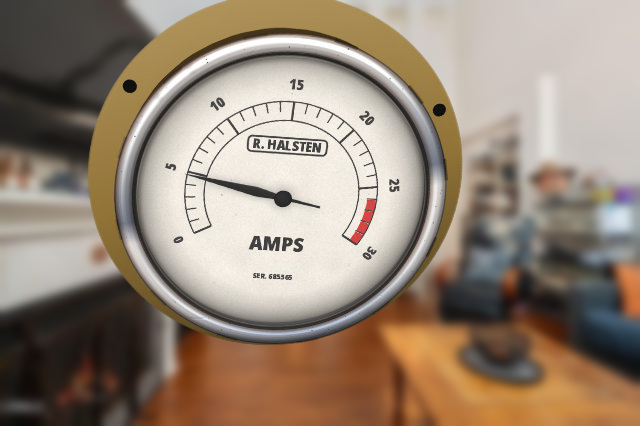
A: 5 A
